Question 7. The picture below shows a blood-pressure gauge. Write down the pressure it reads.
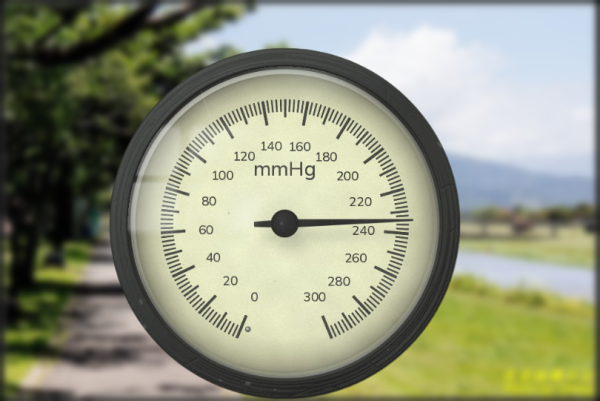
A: 234 mmHg
